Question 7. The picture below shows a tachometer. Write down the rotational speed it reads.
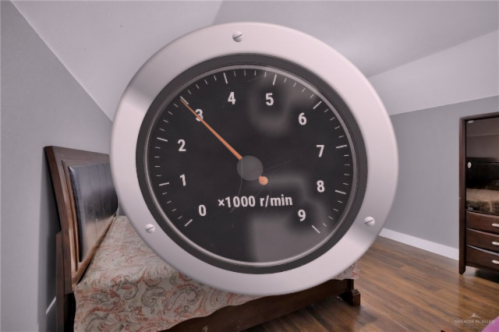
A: 3000 rpm
